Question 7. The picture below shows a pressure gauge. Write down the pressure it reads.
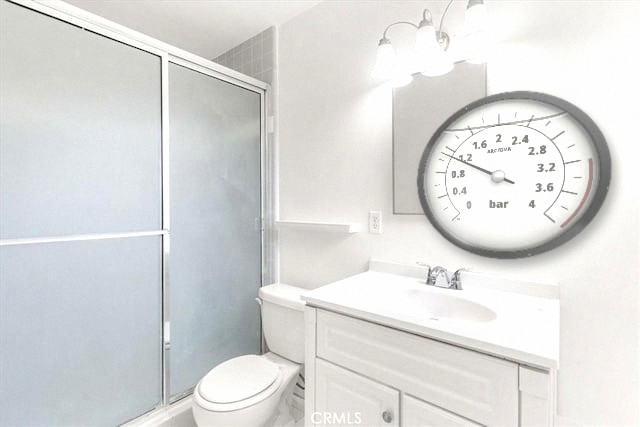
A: 1.1 bar
